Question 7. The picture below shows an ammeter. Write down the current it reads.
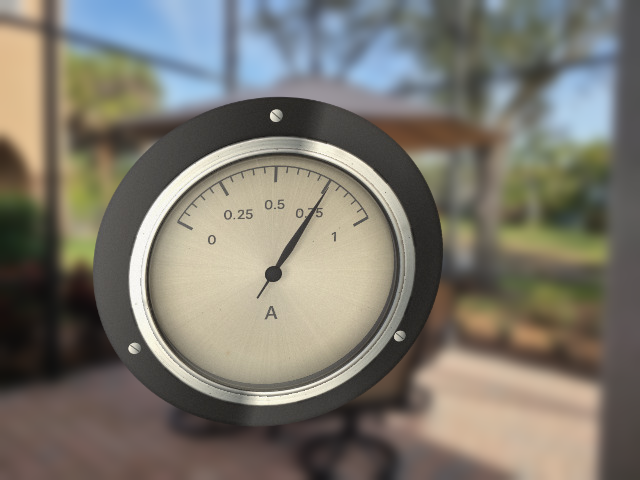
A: 0.75 A
